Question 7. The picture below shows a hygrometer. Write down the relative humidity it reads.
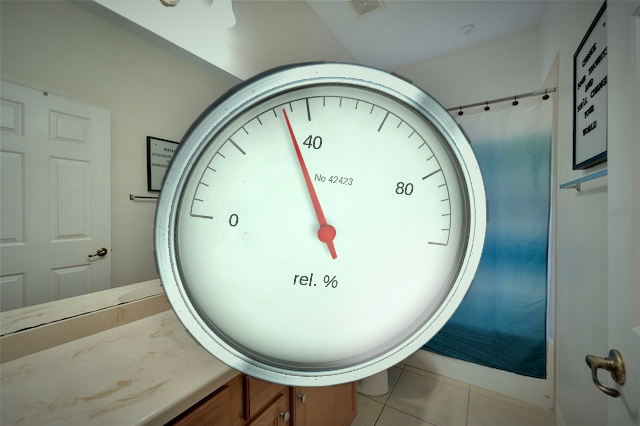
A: 34 %
